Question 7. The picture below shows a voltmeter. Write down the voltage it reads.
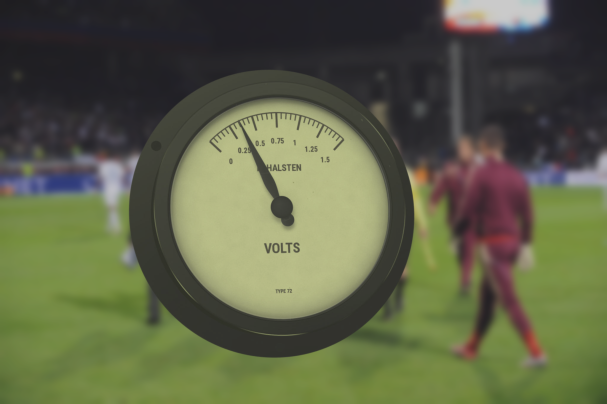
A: 0.35 V
